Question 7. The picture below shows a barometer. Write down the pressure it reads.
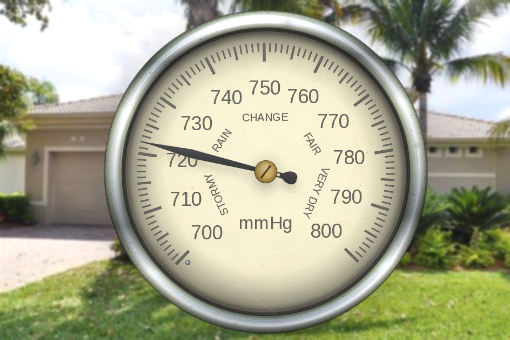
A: 722 mmHg
